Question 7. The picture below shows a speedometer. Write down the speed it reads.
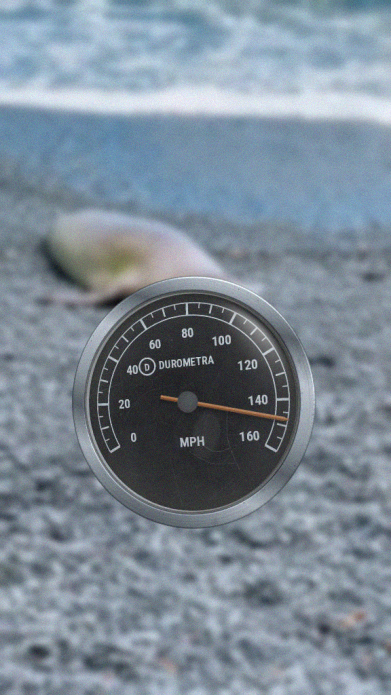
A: 147.5 mph
